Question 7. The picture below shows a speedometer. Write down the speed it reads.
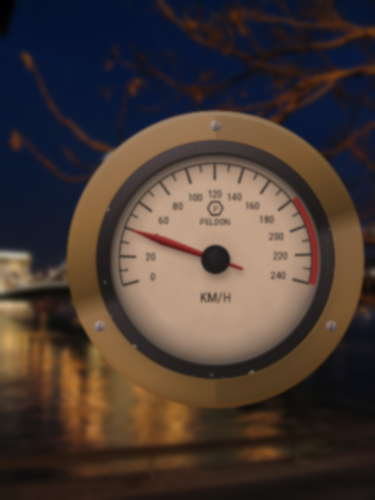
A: 40 km/h
